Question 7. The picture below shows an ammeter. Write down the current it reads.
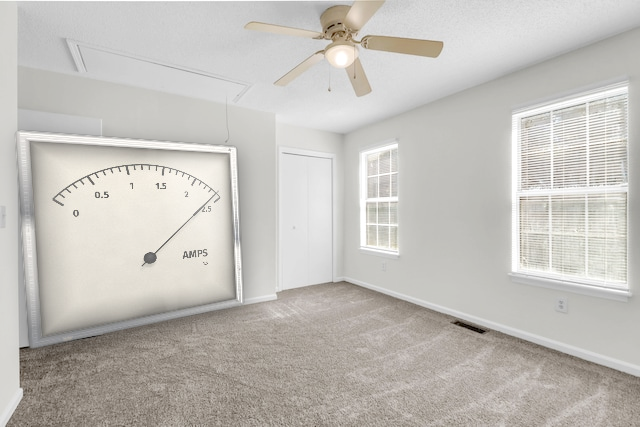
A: 2.4 A
